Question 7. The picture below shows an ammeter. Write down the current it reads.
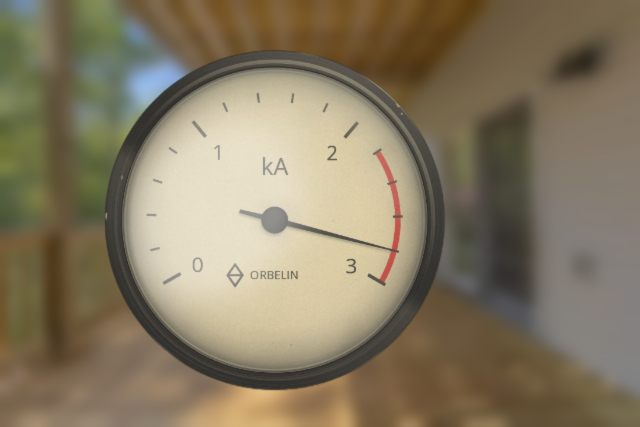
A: 2.8 kA
